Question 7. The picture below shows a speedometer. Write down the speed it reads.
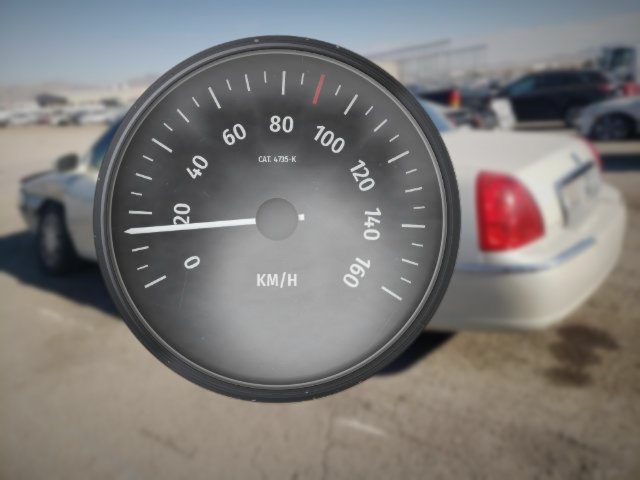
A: 15 km/h
